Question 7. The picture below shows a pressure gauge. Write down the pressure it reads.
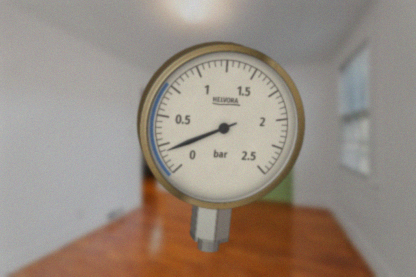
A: 0.2 bar
